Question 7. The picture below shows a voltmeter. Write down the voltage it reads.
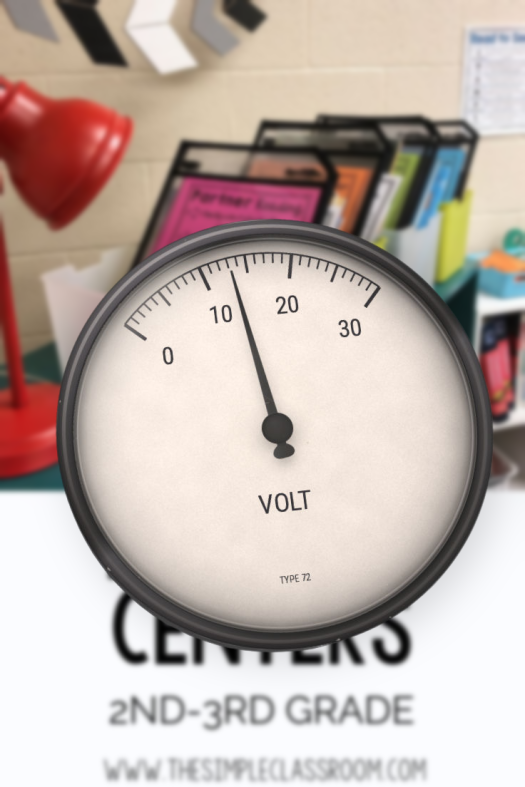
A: 13 V
